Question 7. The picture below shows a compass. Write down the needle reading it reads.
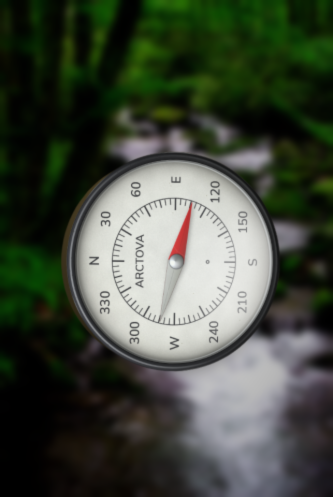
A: 105 °
